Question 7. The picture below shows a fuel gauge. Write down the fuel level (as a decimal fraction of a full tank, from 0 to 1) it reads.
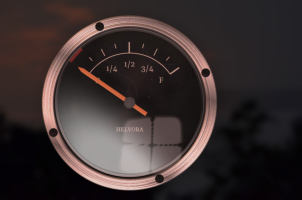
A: 0
